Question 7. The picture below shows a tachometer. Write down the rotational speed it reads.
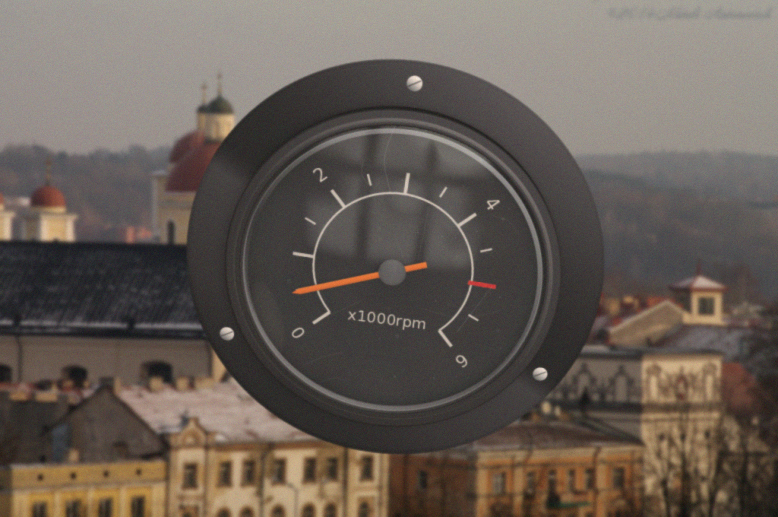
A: 500 rpm
